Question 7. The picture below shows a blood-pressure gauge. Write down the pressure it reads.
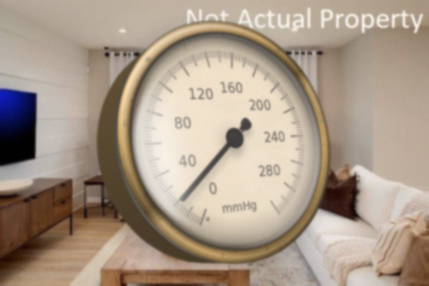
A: 20 mmHg
